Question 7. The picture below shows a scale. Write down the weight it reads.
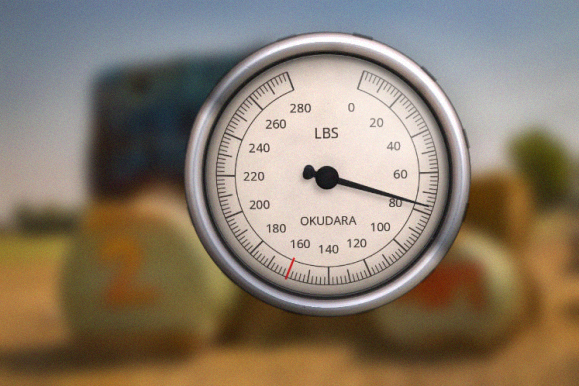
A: 76 lb
